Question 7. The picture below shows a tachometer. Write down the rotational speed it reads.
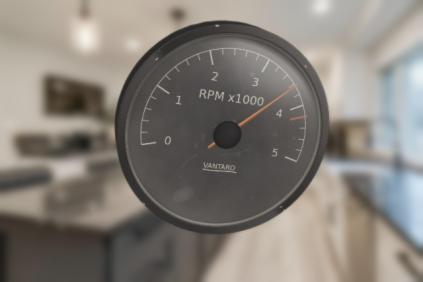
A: 3600 rpm
